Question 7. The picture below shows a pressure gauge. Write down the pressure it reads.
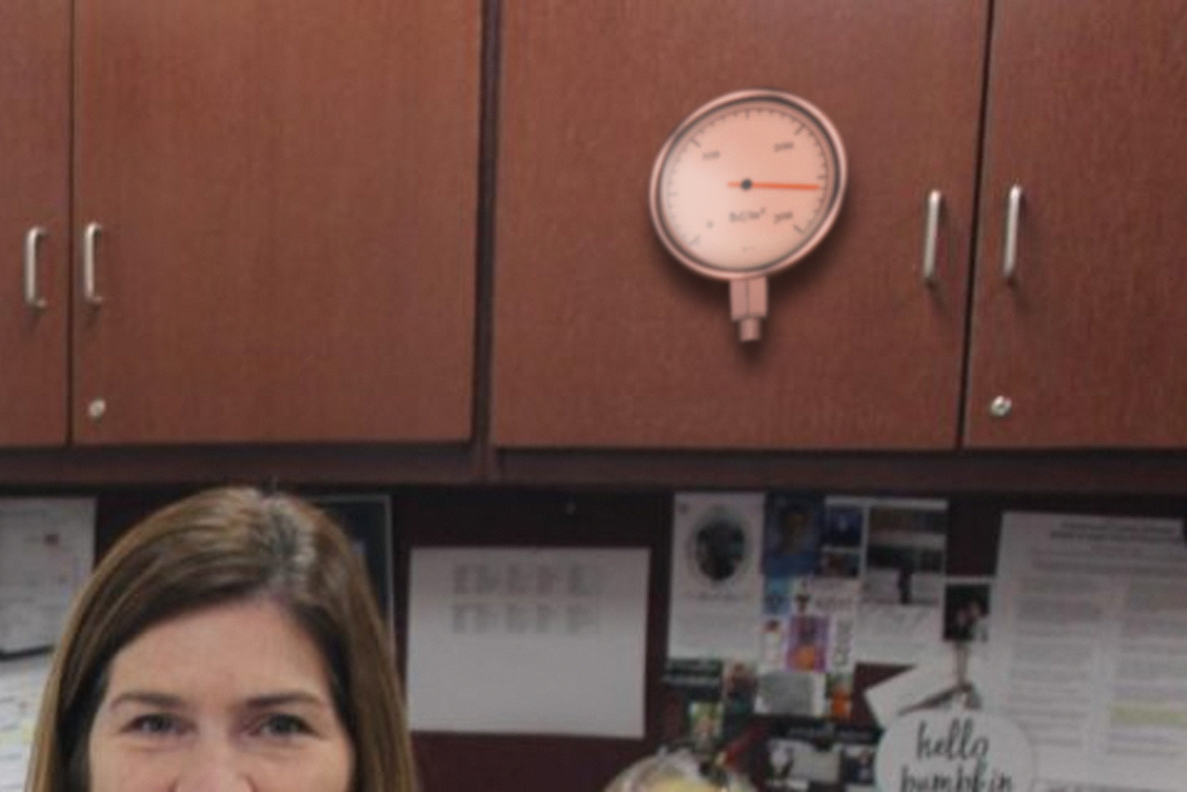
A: 260 psi
